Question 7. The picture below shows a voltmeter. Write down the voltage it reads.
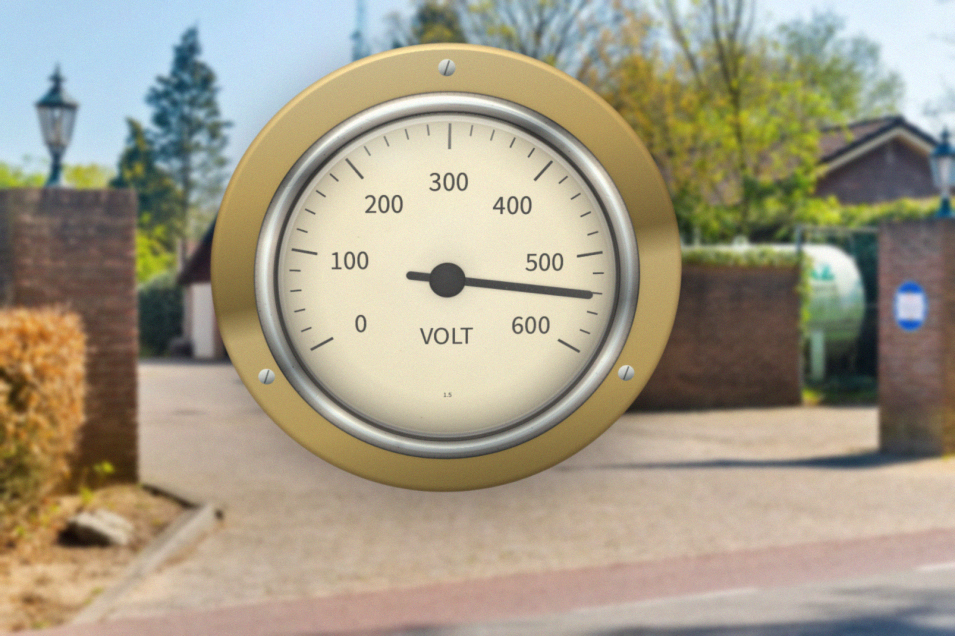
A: 540 V
